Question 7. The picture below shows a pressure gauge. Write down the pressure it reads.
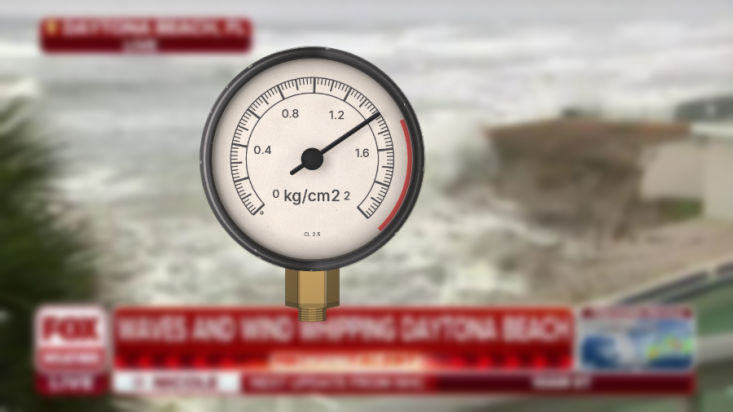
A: 1.4 kg/cm²
